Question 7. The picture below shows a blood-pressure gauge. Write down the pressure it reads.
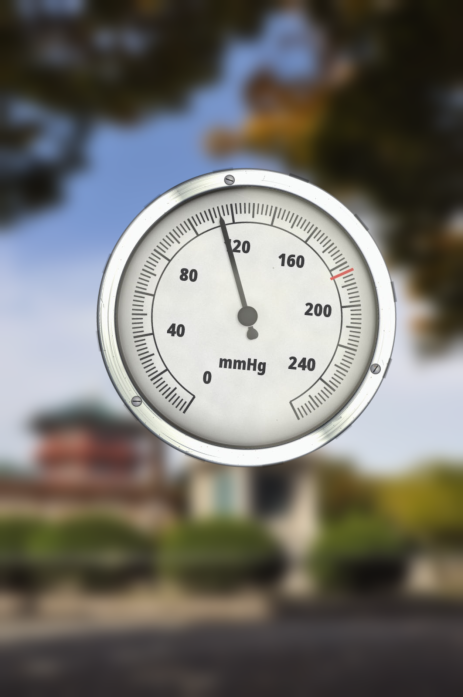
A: 114 mmHg
